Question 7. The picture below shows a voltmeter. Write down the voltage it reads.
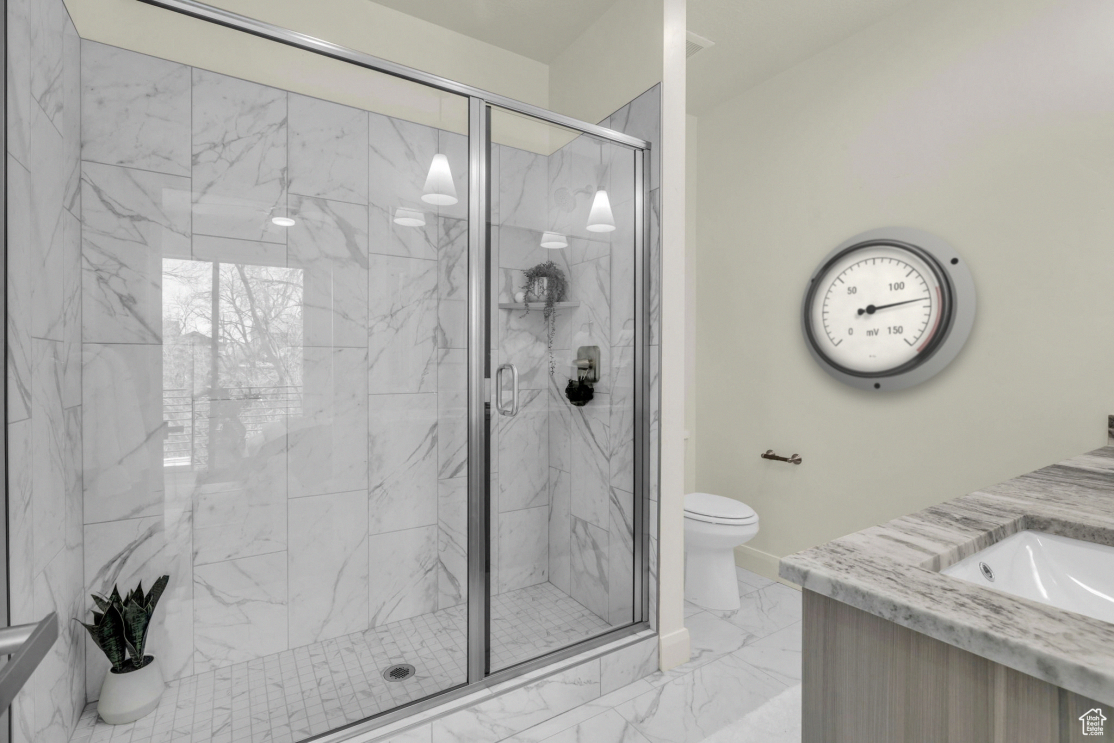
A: 120 mV
